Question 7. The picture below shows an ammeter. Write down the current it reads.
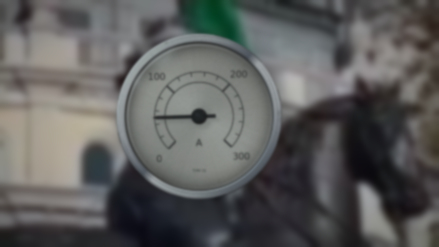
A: 50 A
